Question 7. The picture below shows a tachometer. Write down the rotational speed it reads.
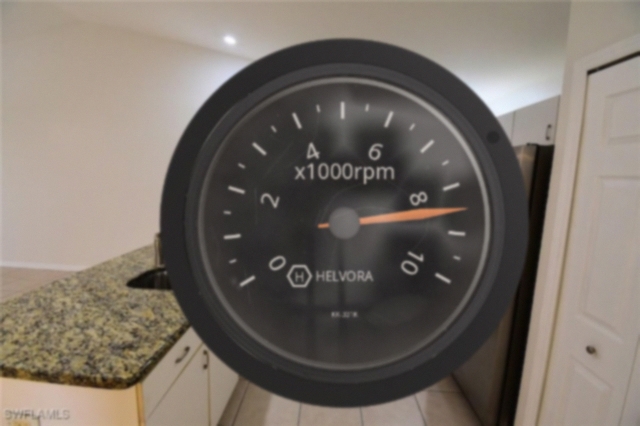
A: 8500 rpm
